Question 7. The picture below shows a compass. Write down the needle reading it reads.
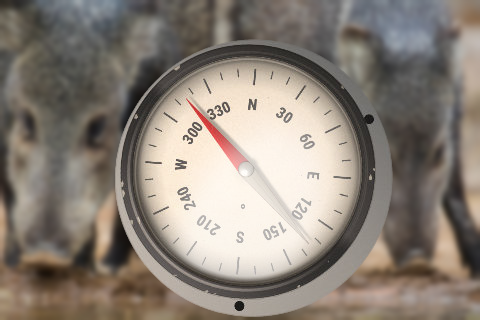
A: 315 °
